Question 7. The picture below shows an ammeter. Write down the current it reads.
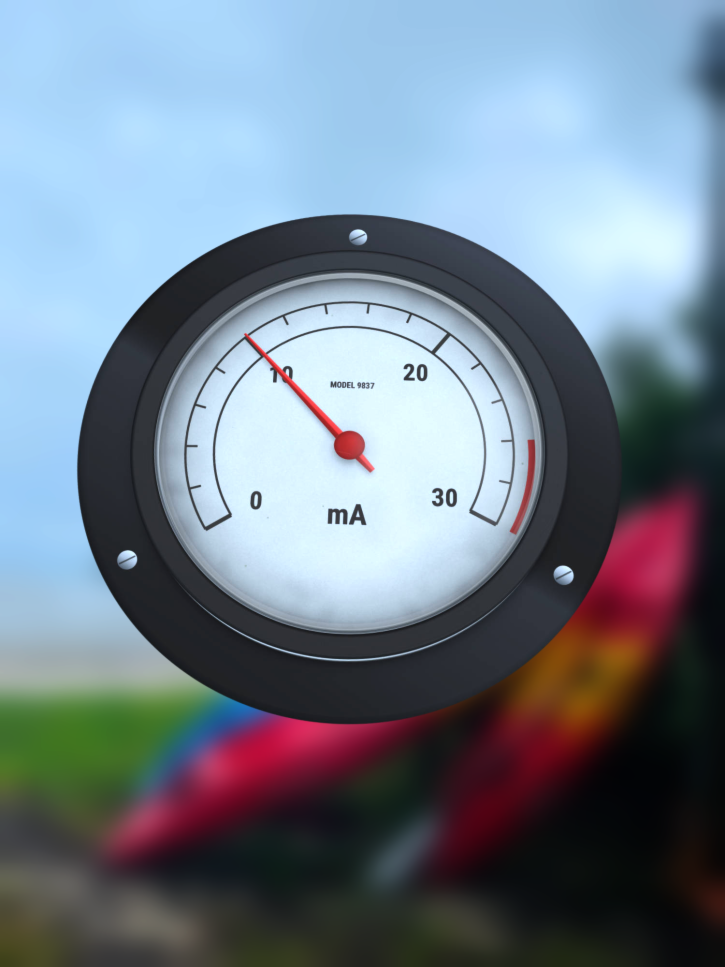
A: 10 mA
